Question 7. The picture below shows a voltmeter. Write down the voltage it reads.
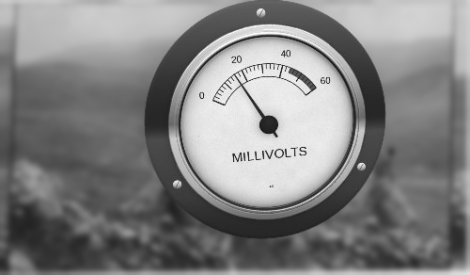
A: 16 mV
